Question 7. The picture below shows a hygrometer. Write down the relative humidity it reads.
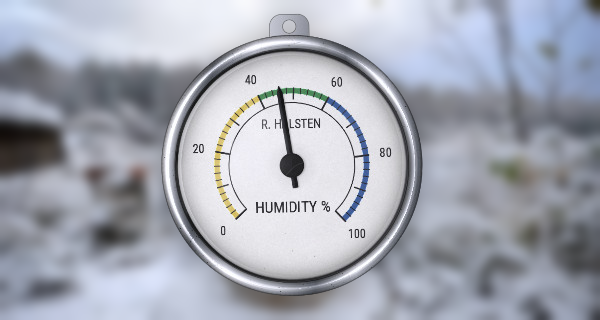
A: 46 %
